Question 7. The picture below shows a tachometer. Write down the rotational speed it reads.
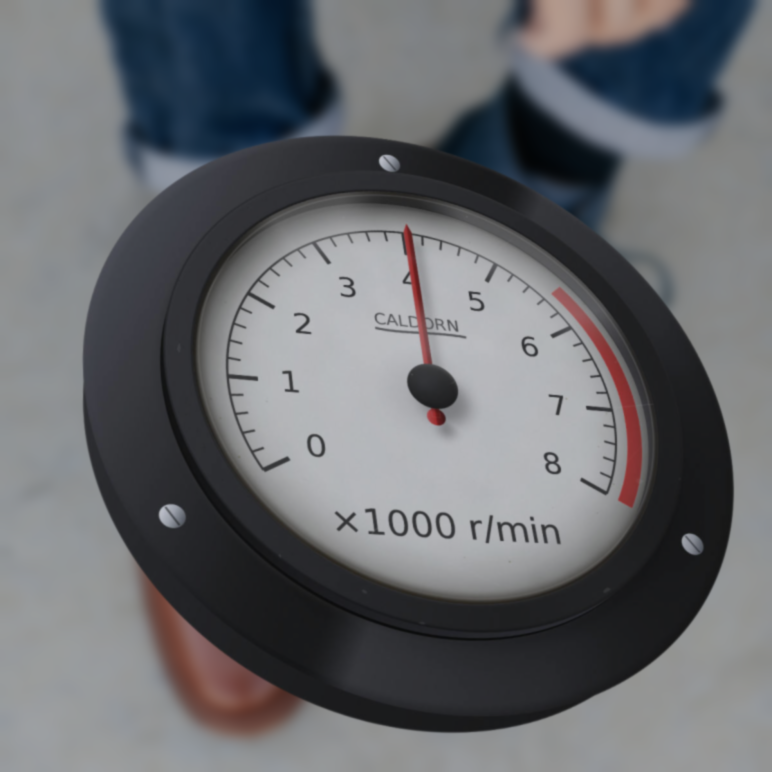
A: 4000 rpm
